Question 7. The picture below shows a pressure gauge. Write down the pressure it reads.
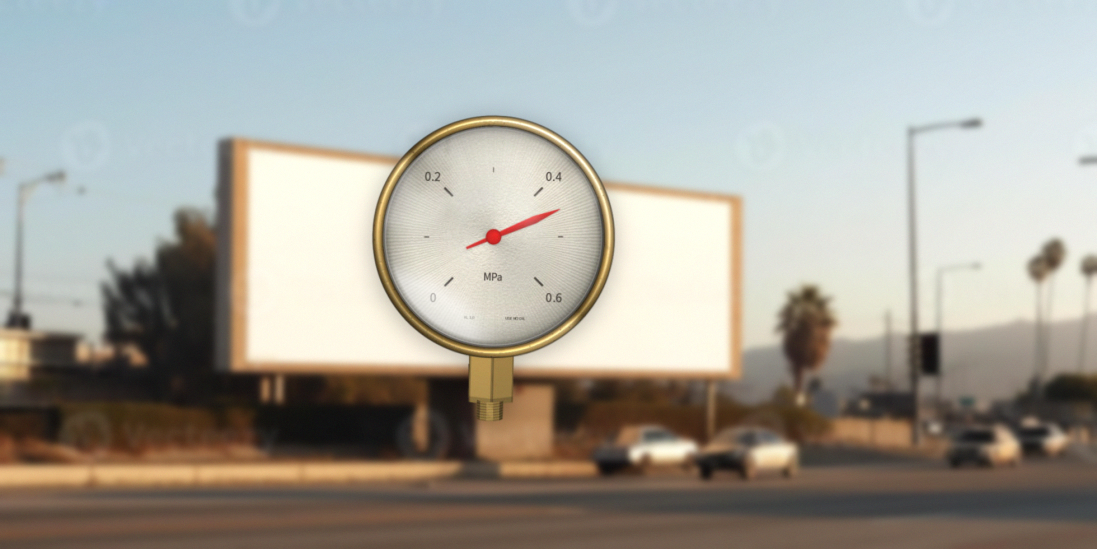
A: 0.45 MPa
